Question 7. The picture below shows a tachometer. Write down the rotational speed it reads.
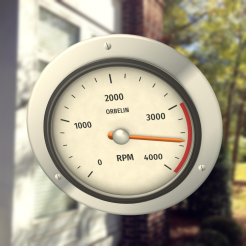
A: 3500 rpm
